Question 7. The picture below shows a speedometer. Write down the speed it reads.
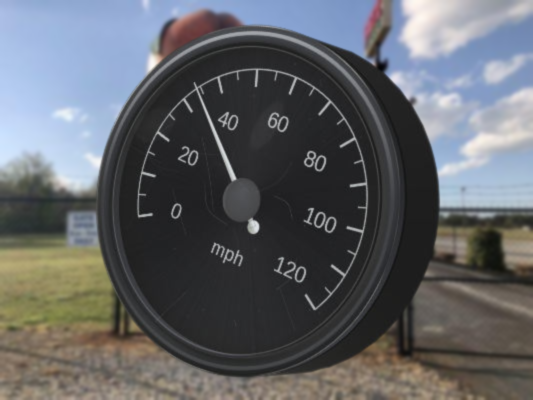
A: 35 mph
